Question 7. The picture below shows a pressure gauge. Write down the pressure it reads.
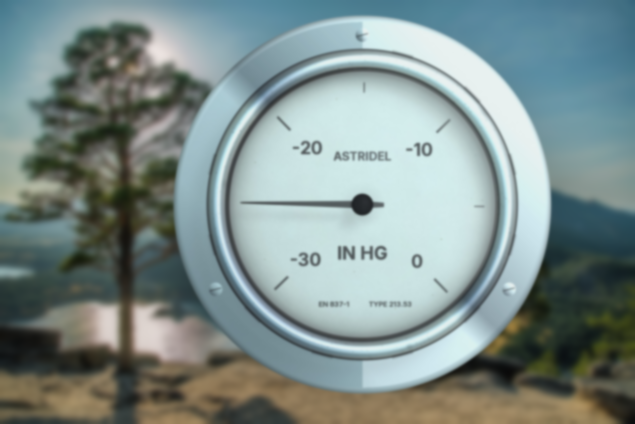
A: -25 inHg
